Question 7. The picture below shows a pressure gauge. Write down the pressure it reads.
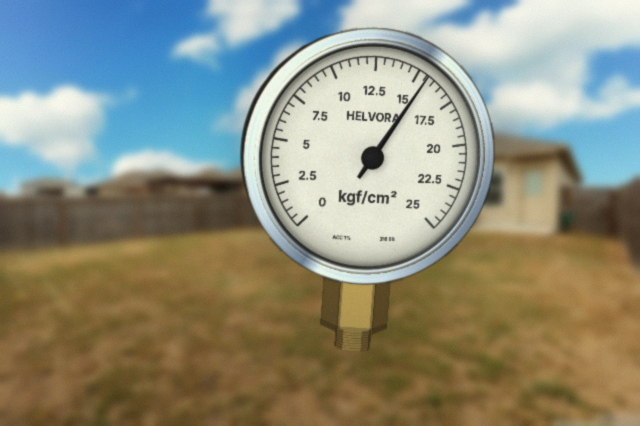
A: 15.5 kg/cm²
